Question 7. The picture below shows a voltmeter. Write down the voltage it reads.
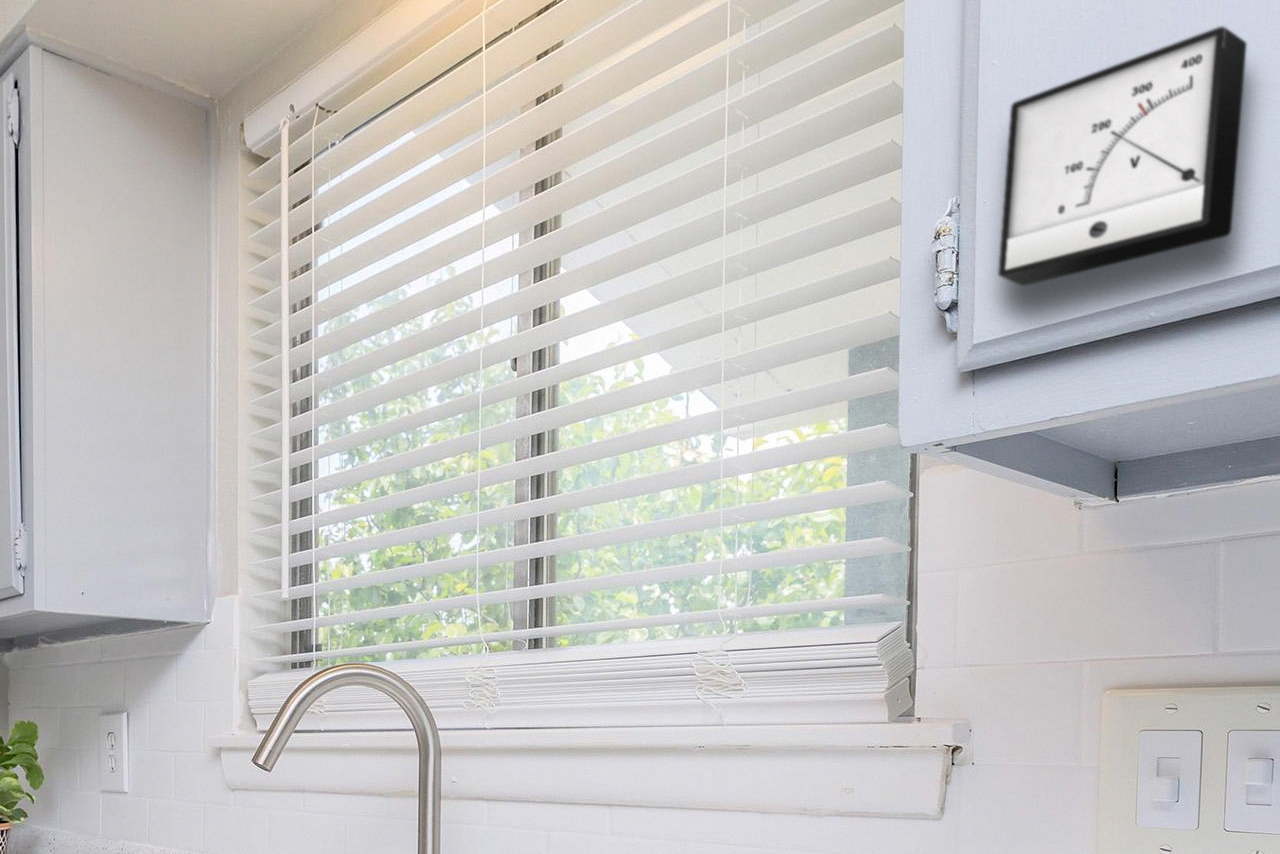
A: 200 V
